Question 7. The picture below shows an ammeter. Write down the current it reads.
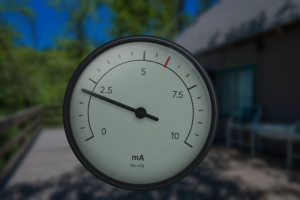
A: 2 mA
